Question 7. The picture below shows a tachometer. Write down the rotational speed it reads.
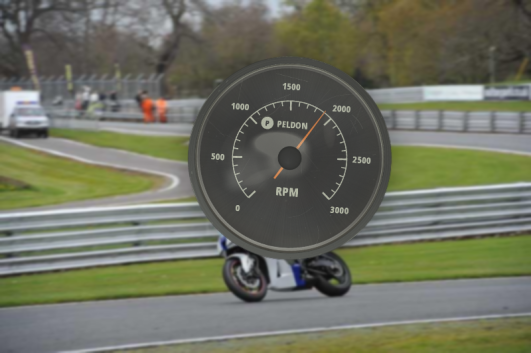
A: 1900 rpm
